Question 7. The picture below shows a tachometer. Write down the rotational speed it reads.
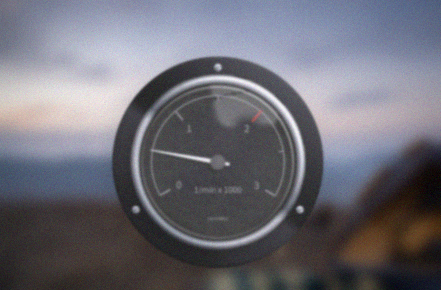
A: 500 rpm
